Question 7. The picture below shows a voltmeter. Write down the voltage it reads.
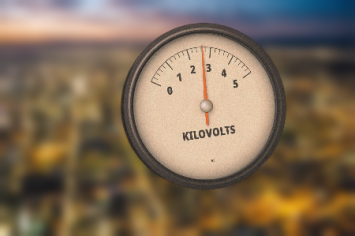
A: 2.6 kV
